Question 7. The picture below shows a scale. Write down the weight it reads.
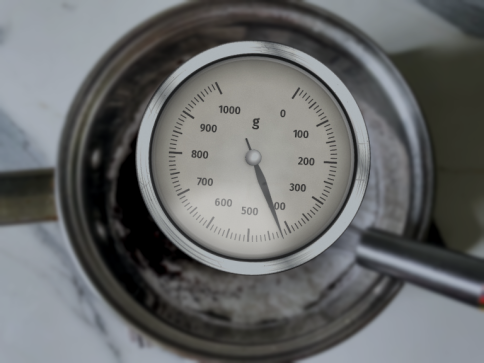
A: 420 g
